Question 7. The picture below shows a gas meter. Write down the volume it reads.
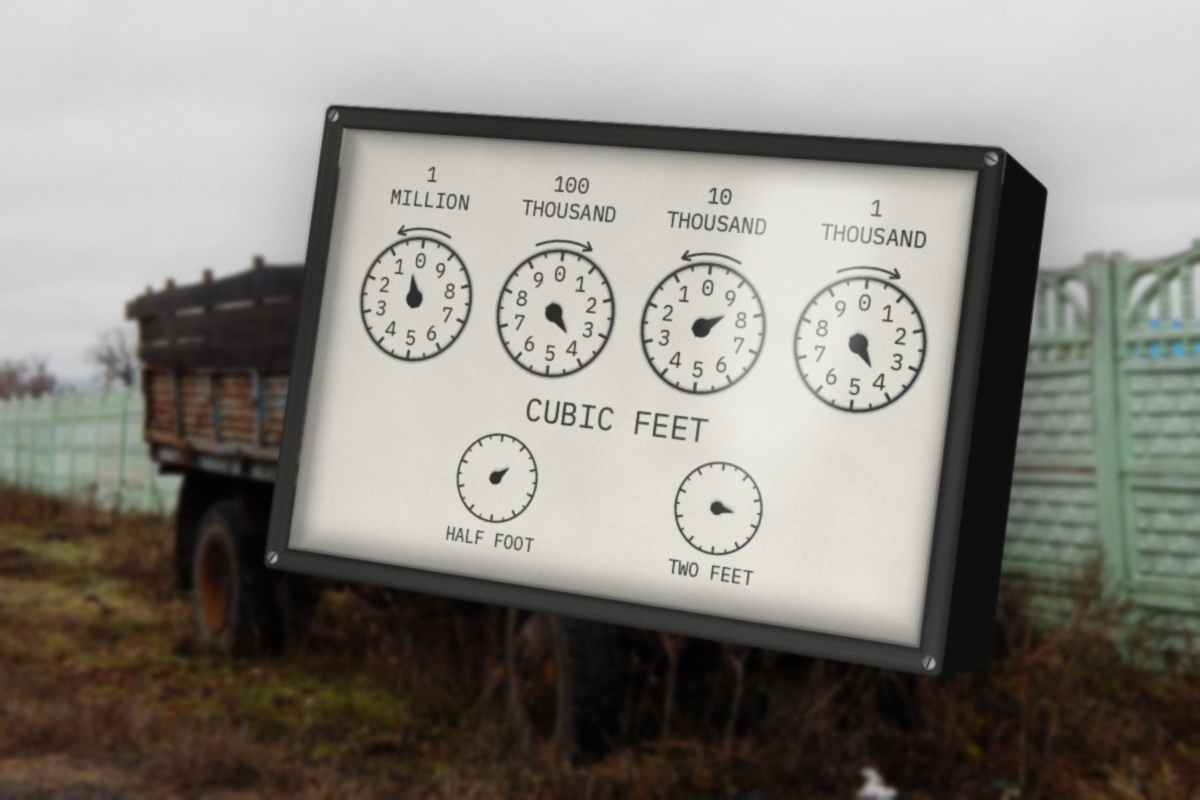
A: 38400 ft³
